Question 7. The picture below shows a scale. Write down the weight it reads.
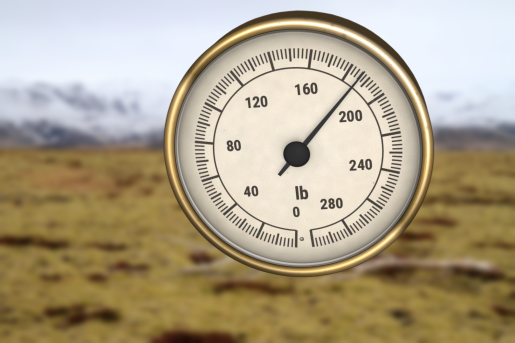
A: 186 lb
